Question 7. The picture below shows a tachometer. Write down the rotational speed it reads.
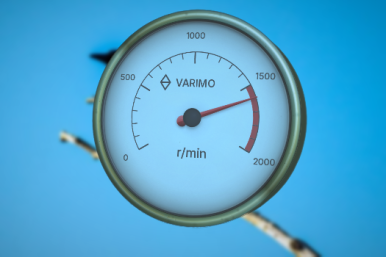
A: 1600 rpm
